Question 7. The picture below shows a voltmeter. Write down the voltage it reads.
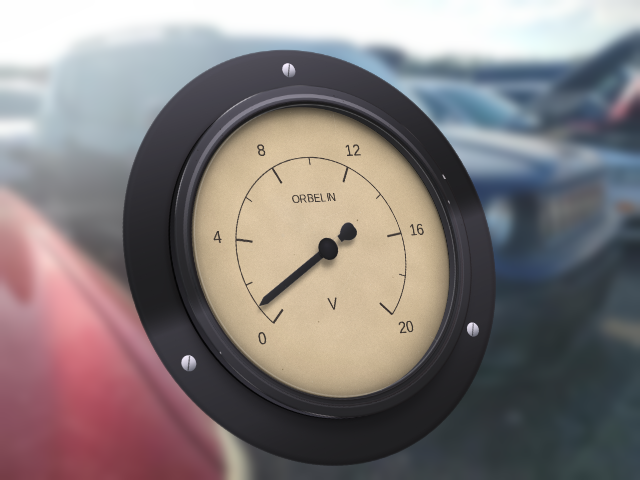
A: 1 V
